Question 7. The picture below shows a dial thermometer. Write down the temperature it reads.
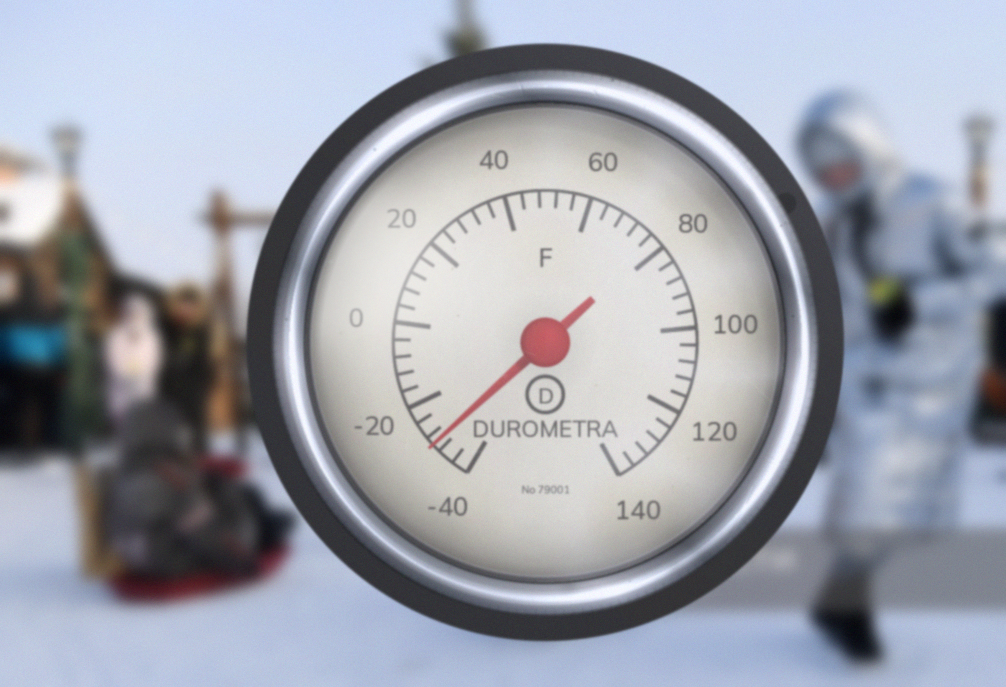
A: -30 °F
